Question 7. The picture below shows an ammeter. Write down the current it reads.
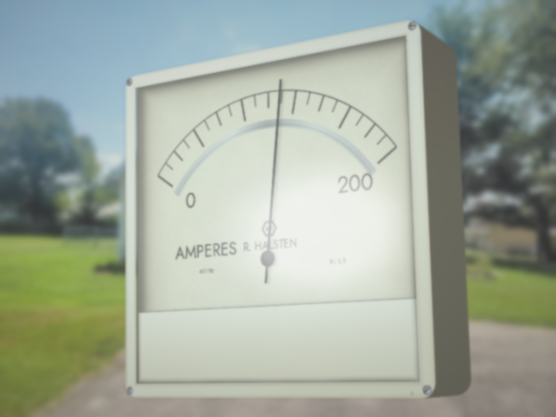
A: 110 A
